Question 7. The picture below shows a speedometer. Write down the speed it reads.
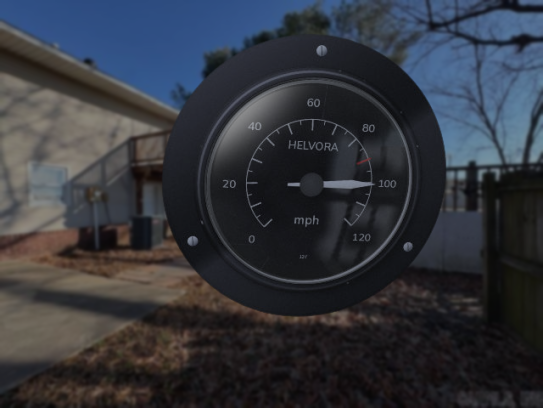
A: 100 mph
